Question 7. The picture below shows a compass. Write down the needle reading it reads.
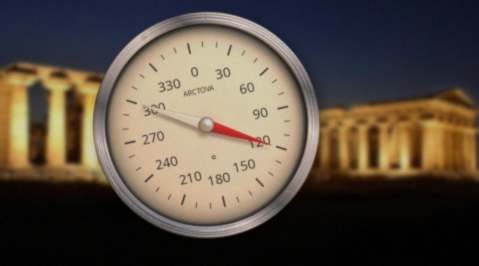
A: 120 °
